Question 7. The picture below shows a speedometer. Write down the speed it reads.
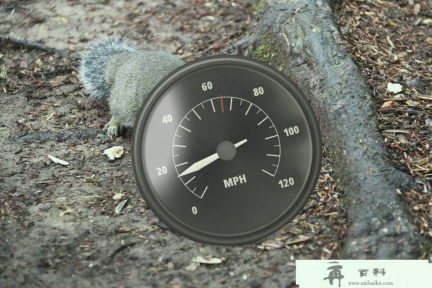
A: 15 mph
